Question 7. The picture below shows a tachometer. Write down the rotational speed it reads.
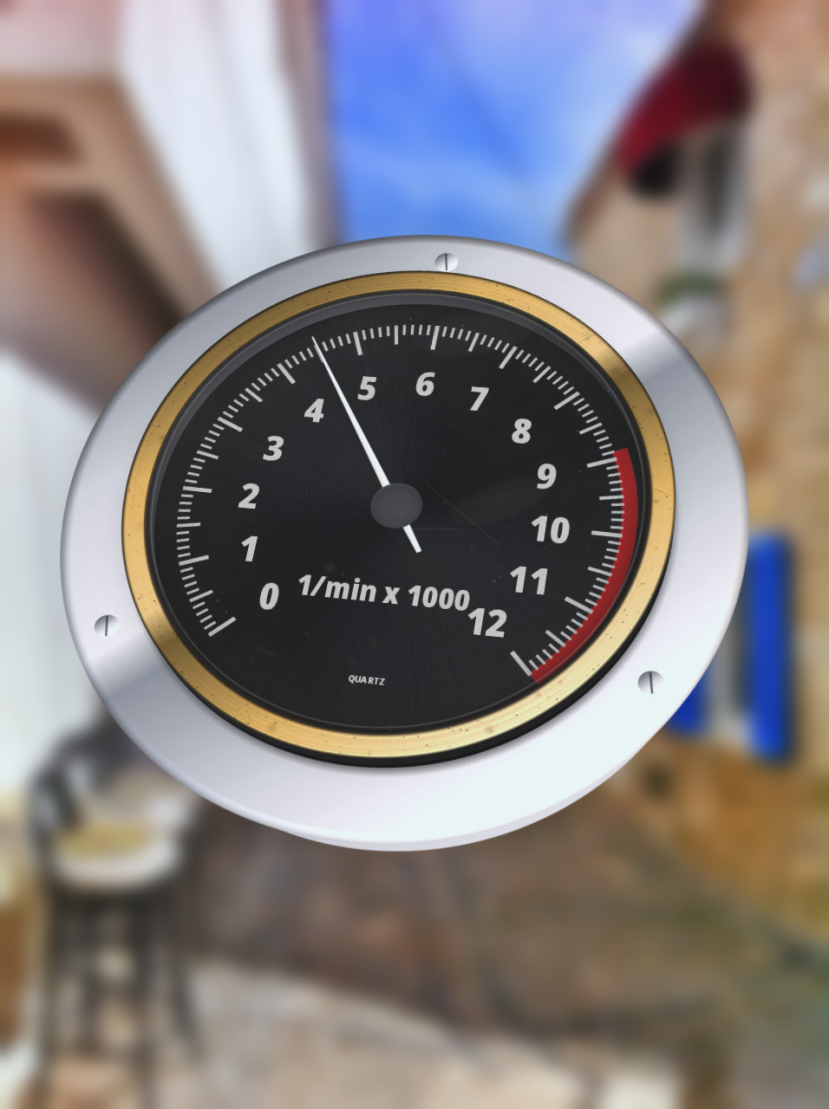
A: 4500 rpm
